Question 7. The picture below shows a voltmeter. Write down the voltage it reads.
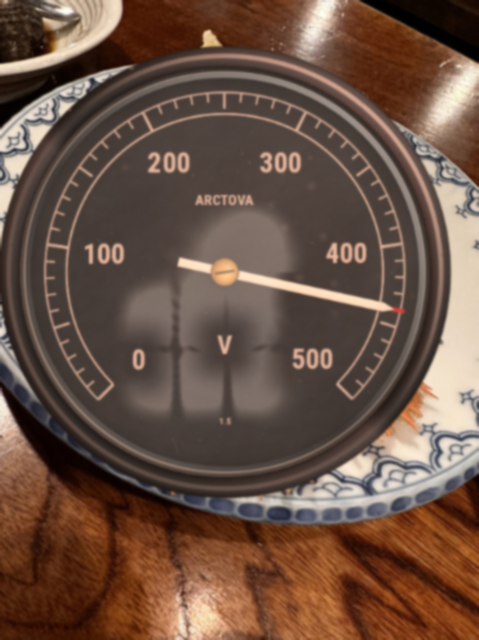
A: 440 V
